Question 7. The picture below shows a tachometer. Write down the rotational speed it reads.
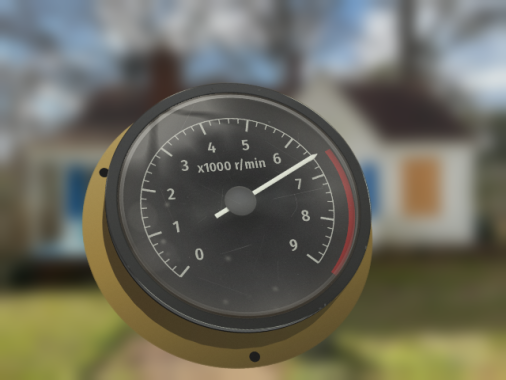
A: 6600 rpm
